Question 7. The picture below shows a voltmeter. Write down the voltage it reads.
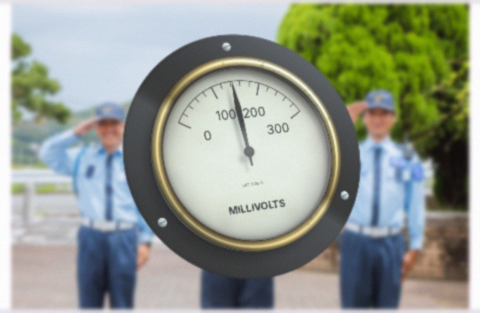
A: 140 mV
